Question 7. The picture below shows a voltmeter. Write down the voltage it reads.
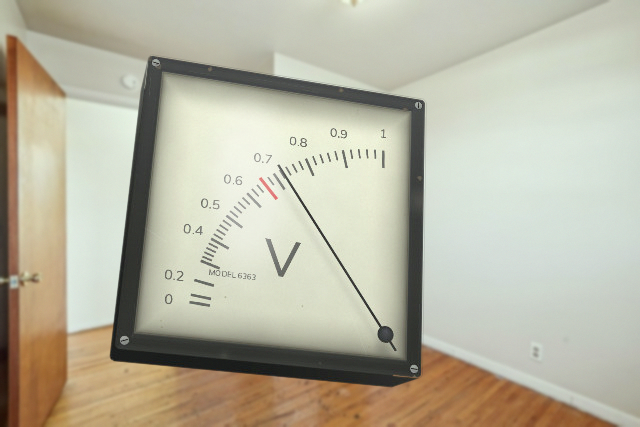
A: 0.72 V
